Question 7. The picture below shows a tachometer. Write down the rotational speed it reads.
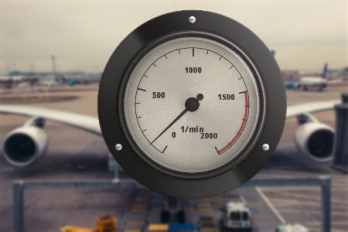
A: 100 rpm
